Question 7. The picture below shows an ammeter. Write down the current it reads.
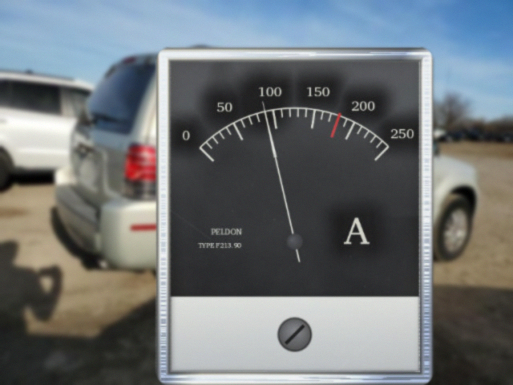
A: 90 A
